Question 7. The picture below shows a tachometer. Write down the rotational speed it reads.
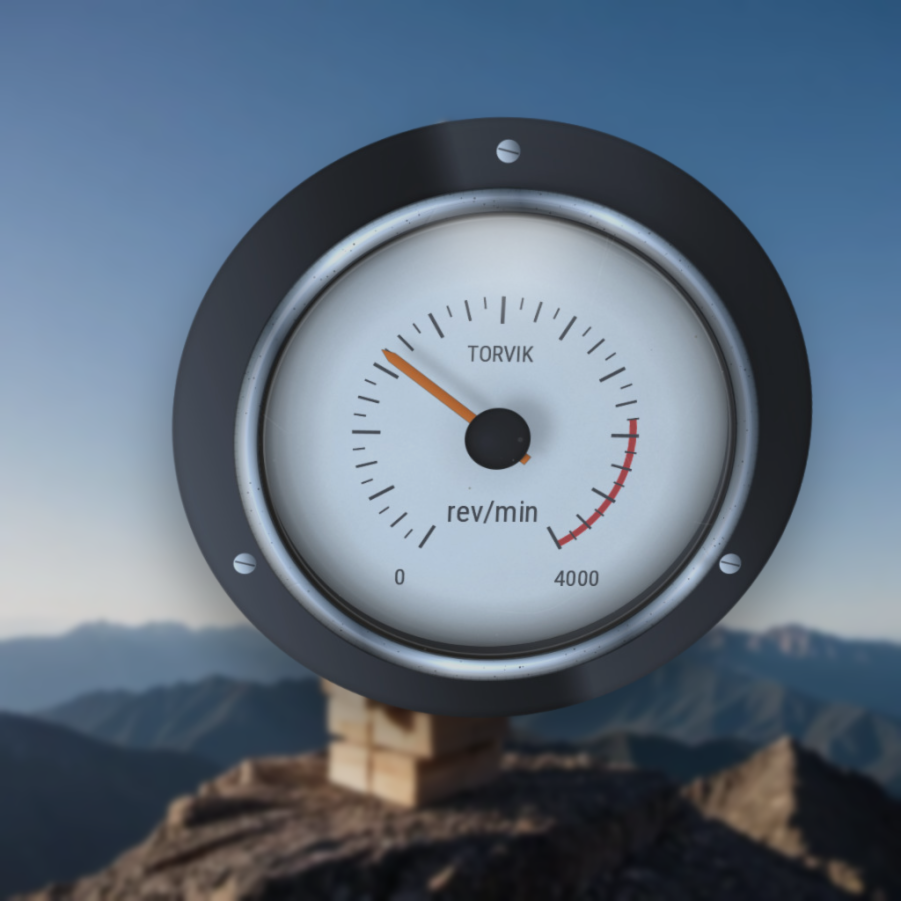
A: 1300 rpm
